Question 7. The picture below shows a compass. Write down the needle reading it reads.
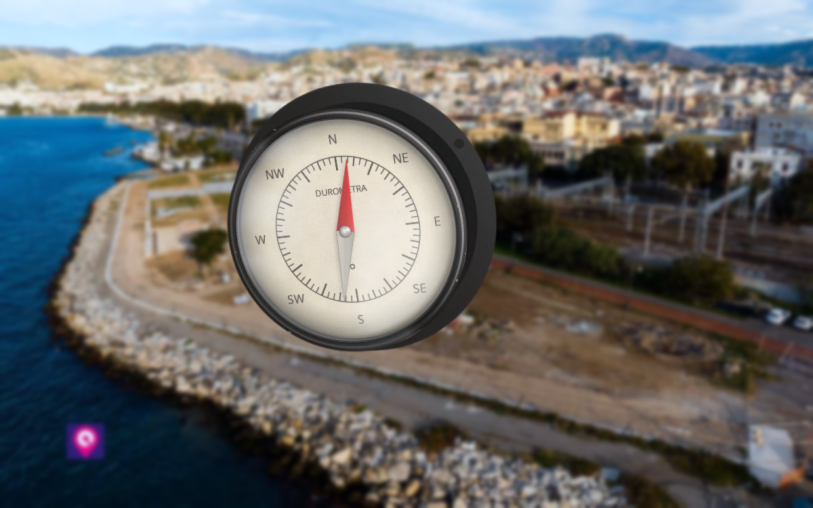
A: 10 °
